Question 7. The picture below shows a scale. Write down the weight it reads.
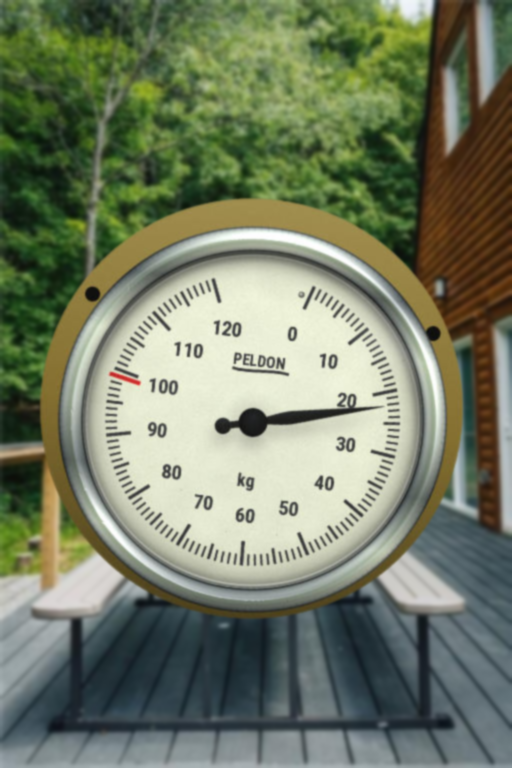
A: 22 kg
